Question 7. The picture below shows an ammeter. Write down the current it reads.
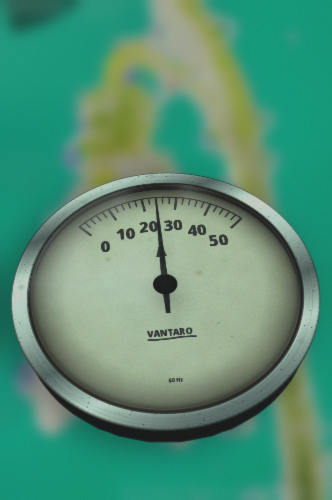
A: 24 A
